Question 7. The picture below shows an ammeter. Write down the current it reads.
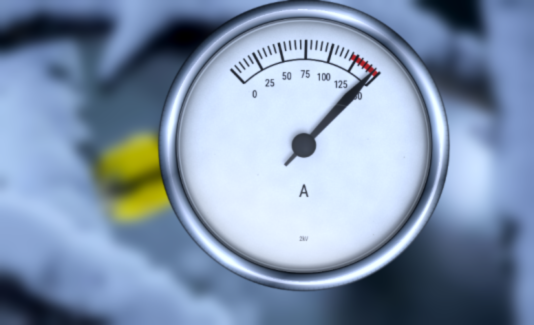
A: 145 A
